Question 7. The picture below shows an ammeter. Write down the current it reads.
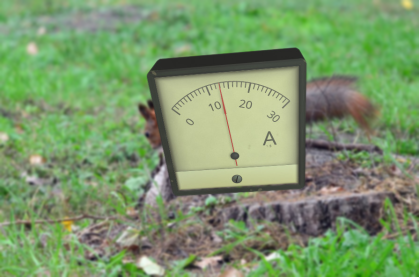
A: 13 A
